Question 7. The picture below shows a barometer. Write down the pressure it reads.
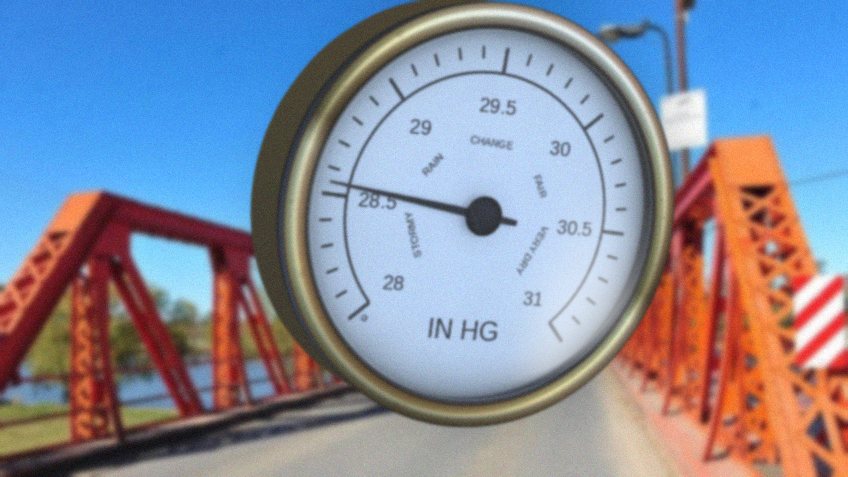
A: 28.55 inHg
